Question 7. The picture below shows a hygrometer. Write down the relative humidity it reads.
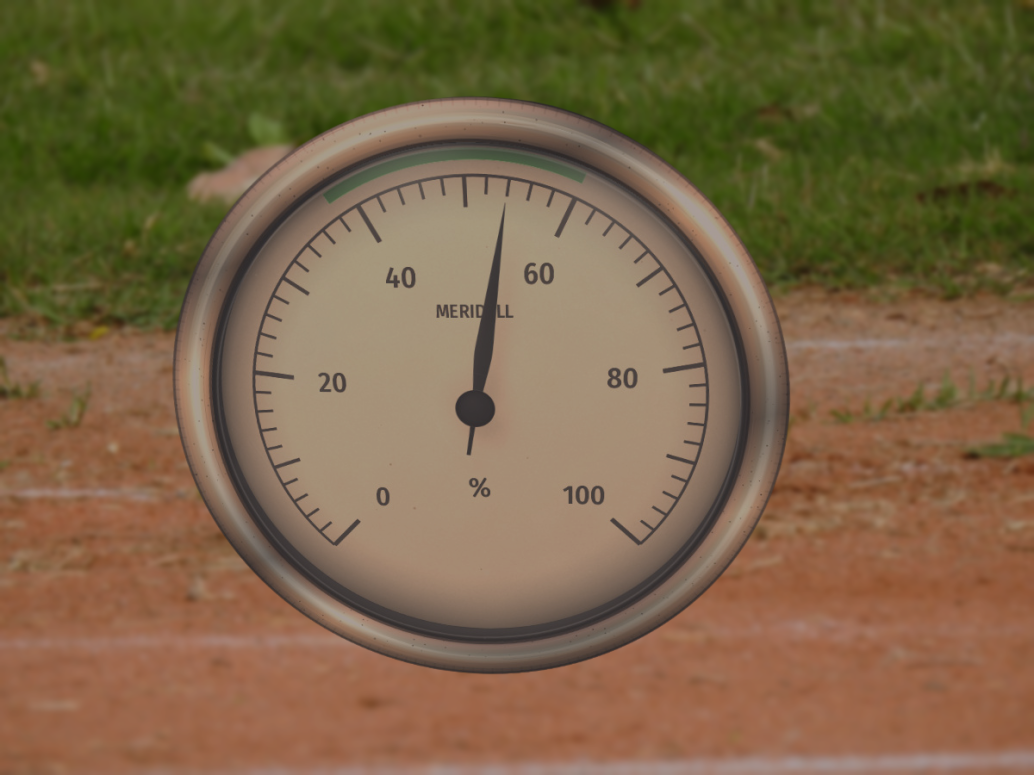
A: 54 %
